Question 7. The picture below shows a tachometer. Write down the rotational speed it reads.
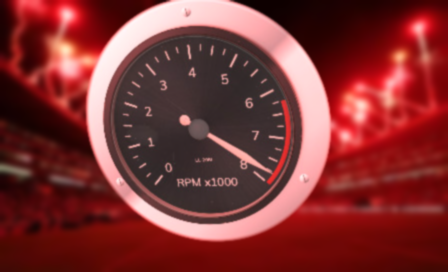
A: 7750 rpm
